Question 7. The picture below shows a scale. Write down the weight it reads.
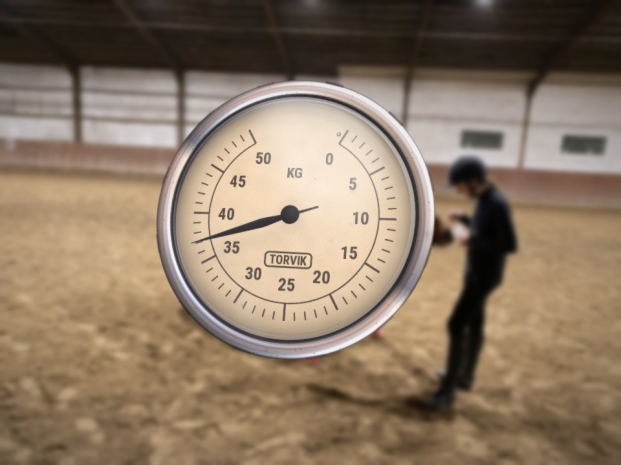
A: 37 kg
